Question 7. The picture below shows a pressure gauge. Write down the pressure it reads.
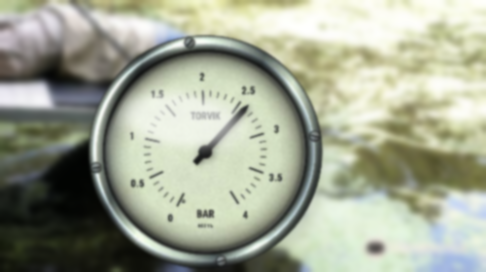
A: 2.6 bar
